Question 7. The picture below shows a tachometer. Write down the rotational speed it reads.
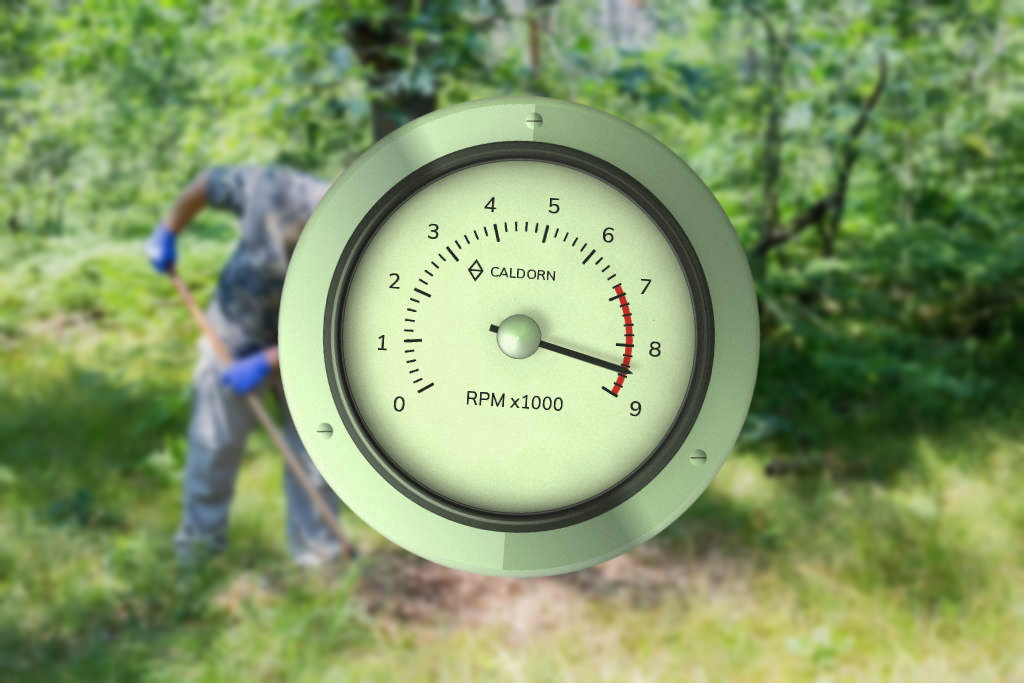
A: 8500 rpm
